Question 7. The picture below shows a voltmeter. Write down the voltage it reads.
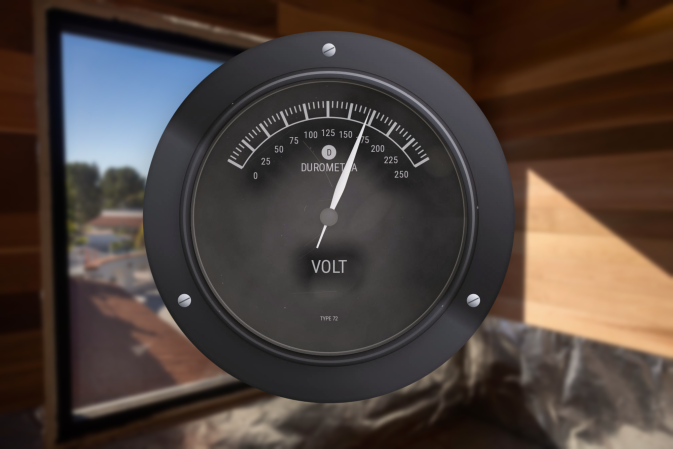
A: 170 V
